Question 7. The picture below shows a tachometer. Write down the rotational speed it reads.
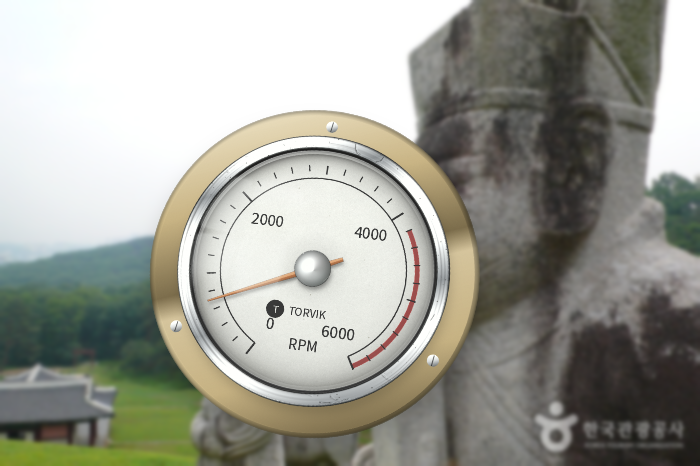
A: 700 rpm
